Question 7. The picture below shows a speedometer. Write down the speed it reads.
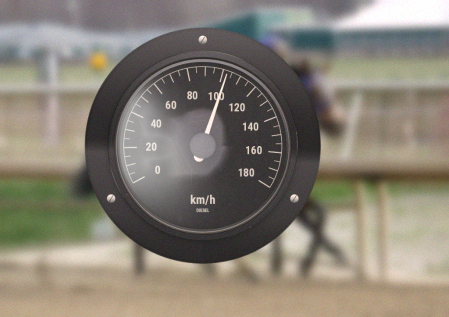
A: 102.5 km/h
